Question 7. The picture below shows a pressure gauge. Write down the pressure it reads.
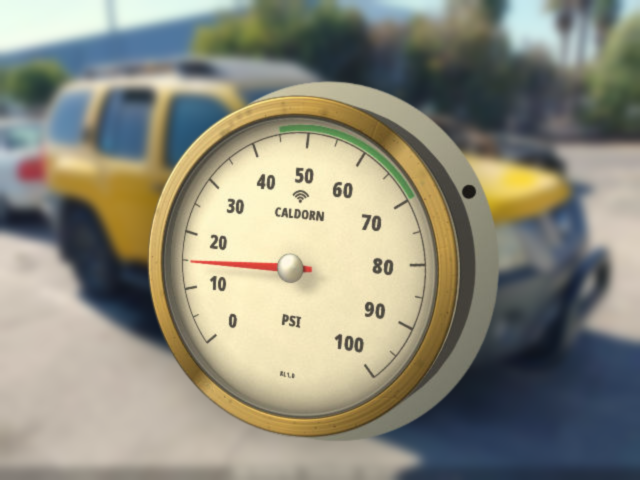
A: 15 psi
